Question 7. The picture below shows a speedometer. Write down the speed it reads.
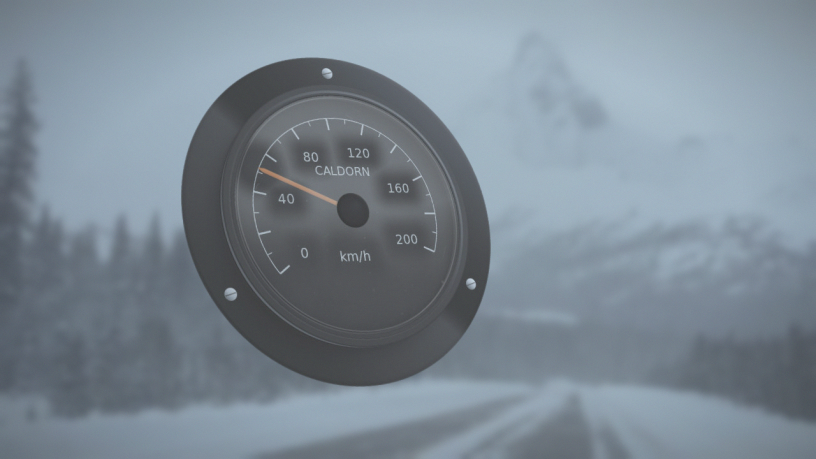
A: 50 km/h
